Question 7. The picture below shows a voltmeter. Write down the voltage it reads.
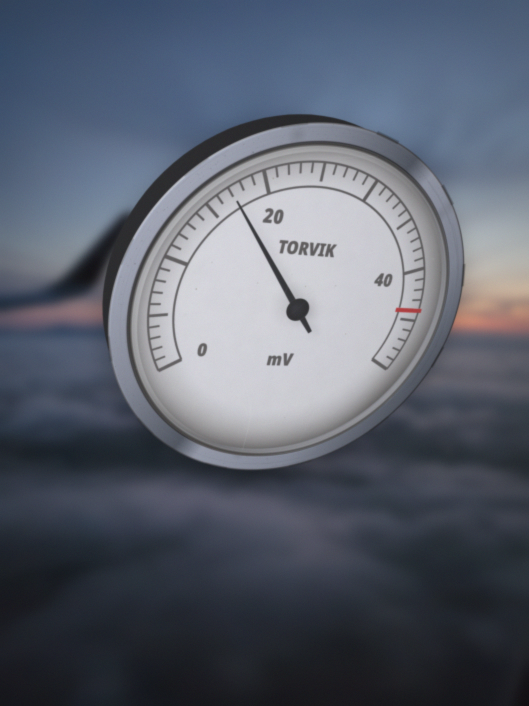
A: 17 mV
